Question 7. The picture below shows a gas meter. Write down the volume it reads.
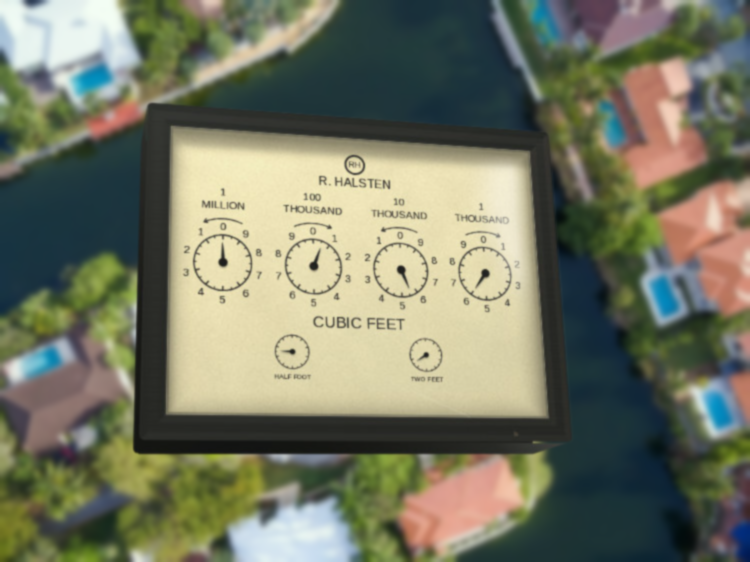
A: 5600 ft³
